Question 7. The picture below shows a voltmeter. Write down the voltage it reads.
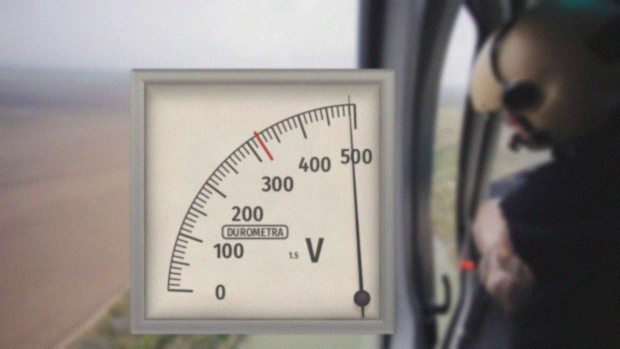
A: 490 V
